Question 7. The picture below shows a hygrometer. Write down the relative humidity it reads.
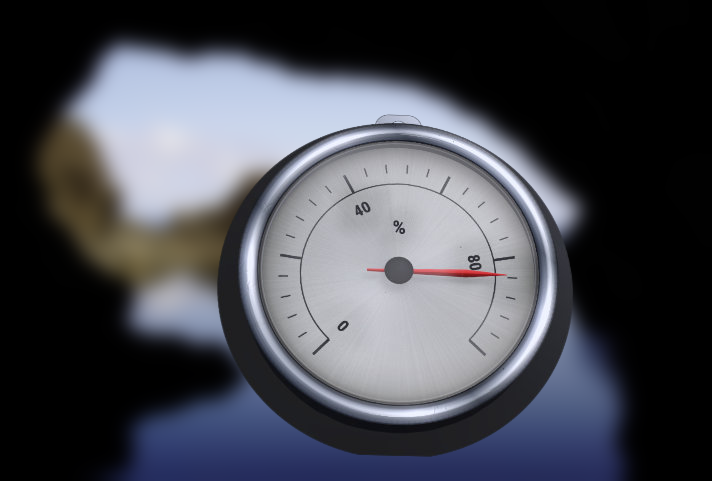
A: 84 %
